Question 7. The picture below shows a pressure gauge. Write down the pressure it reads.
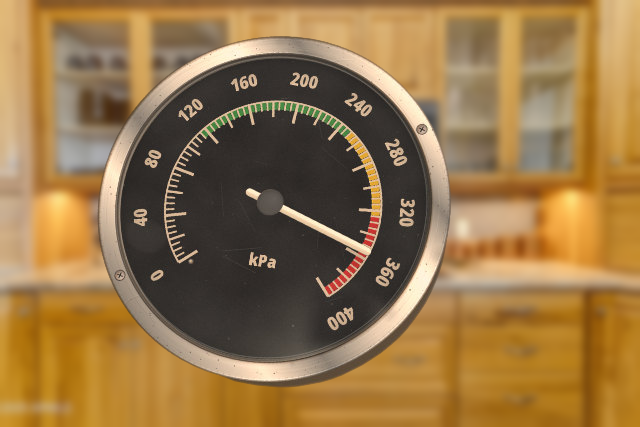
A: 355 kPa
